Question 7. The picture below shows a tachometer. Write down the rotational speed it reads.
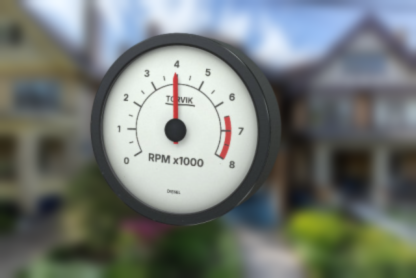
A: 4000 rpm
